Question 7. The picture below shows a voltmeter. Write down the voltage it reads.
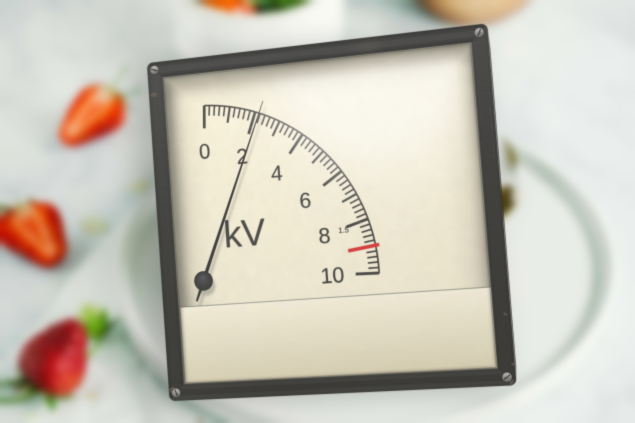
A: 2.2 kV
